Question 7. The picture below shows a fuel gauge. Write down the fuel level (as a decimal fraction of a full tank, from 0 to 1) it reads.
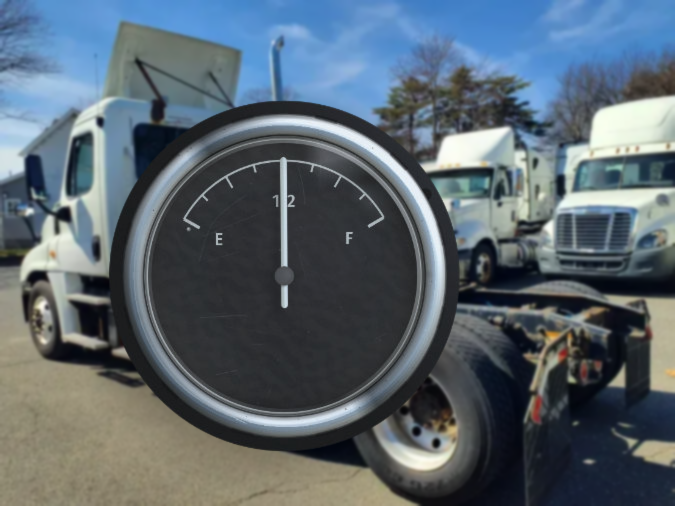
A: 0.5
